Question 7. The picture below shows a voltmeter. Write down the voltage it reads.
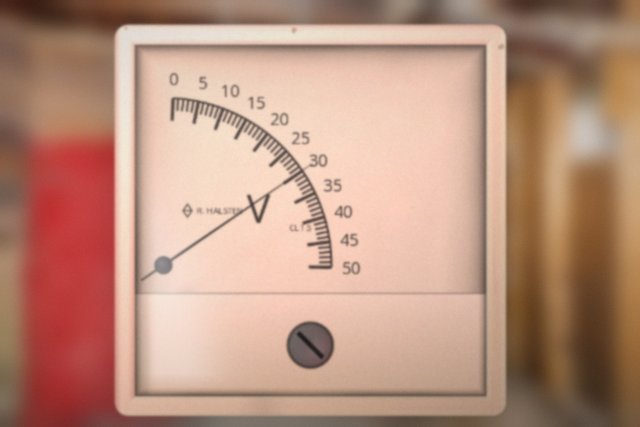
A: 30 V
